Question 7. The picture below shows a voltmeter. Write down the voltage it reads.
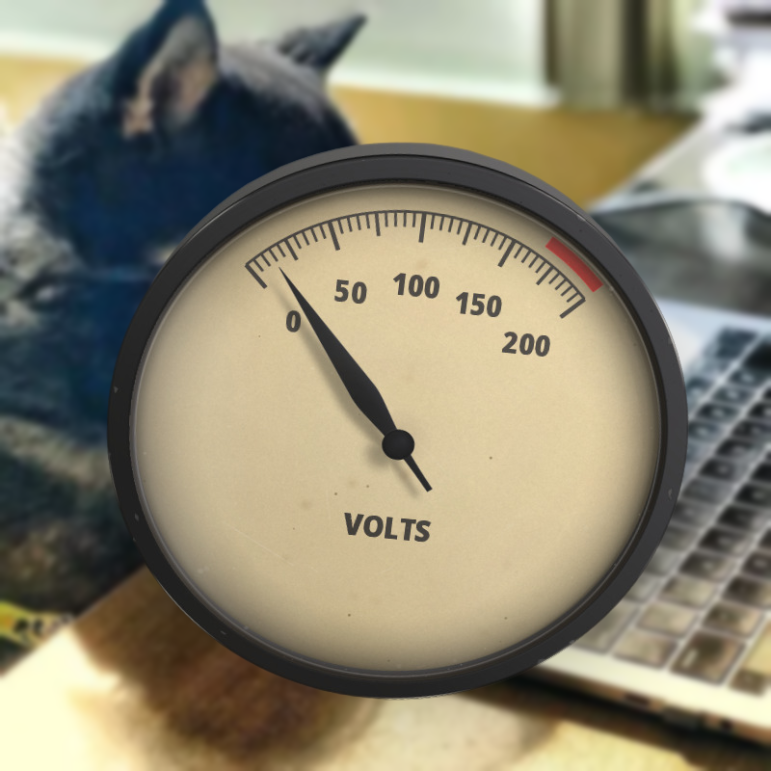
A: 15 V
